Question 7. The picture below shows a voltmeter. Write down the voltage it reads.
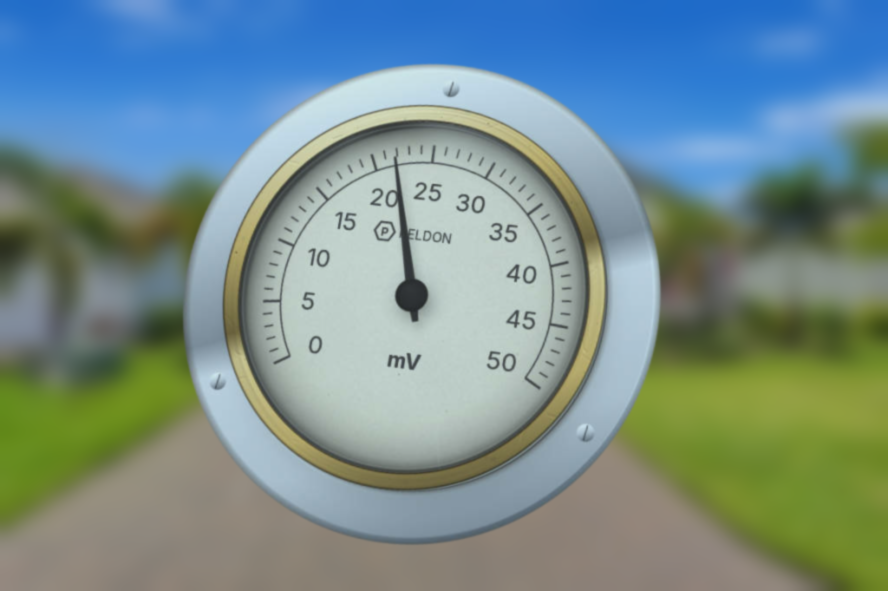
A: 22 mV
